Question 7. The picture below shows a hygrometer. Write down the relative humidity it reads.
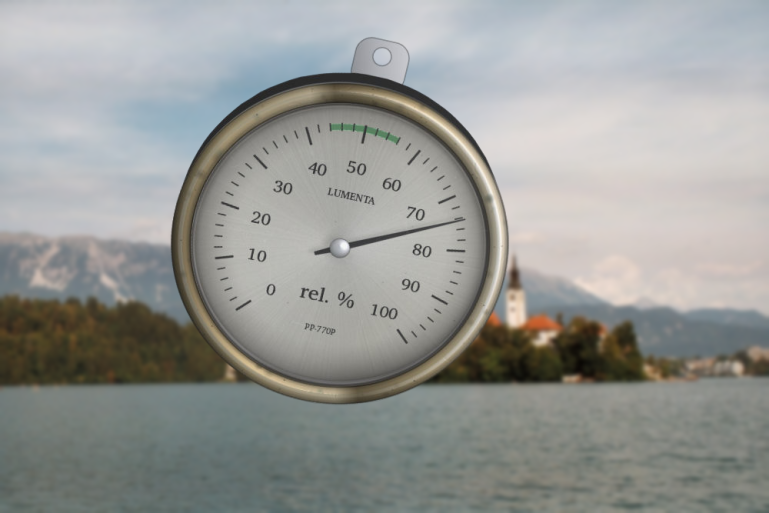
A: 74 %
